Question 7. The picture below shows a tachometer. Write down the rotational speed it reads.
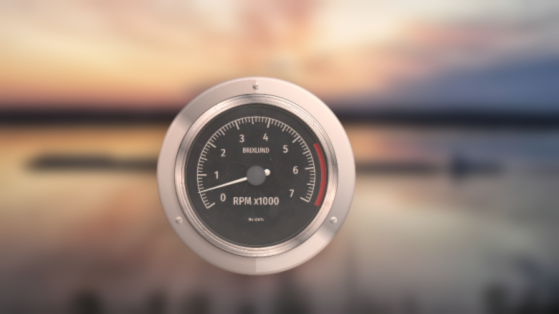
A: 500 rpm
